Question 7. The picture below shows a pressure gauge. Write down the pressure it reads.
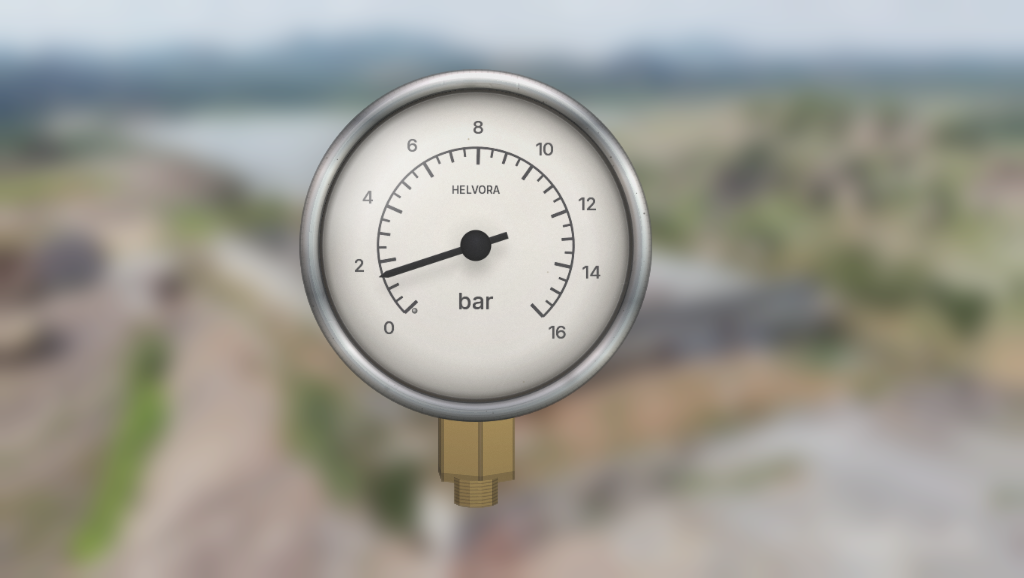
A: 1.5 bar
